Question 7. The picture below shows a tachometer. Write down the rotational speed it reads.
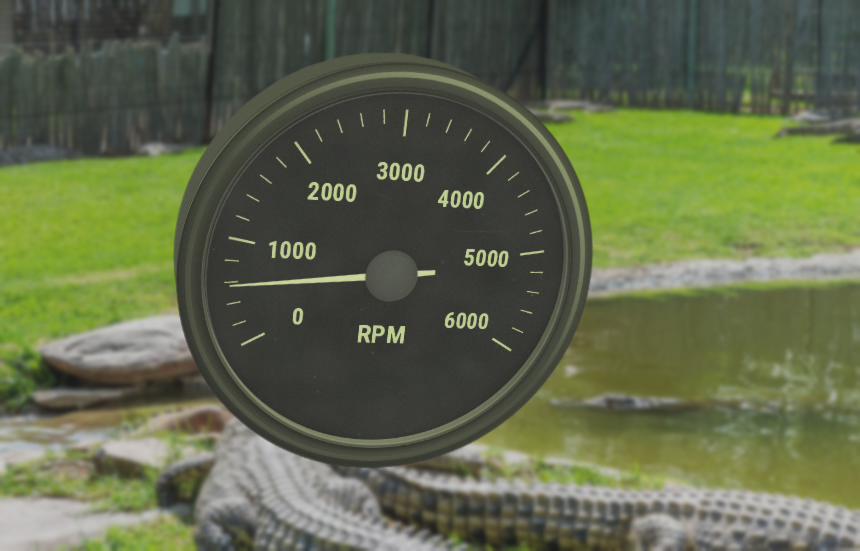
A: 600 rpm
